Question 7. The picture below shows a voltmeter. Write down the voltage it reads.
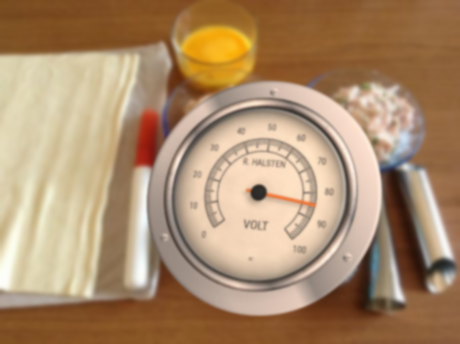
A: 85 V
